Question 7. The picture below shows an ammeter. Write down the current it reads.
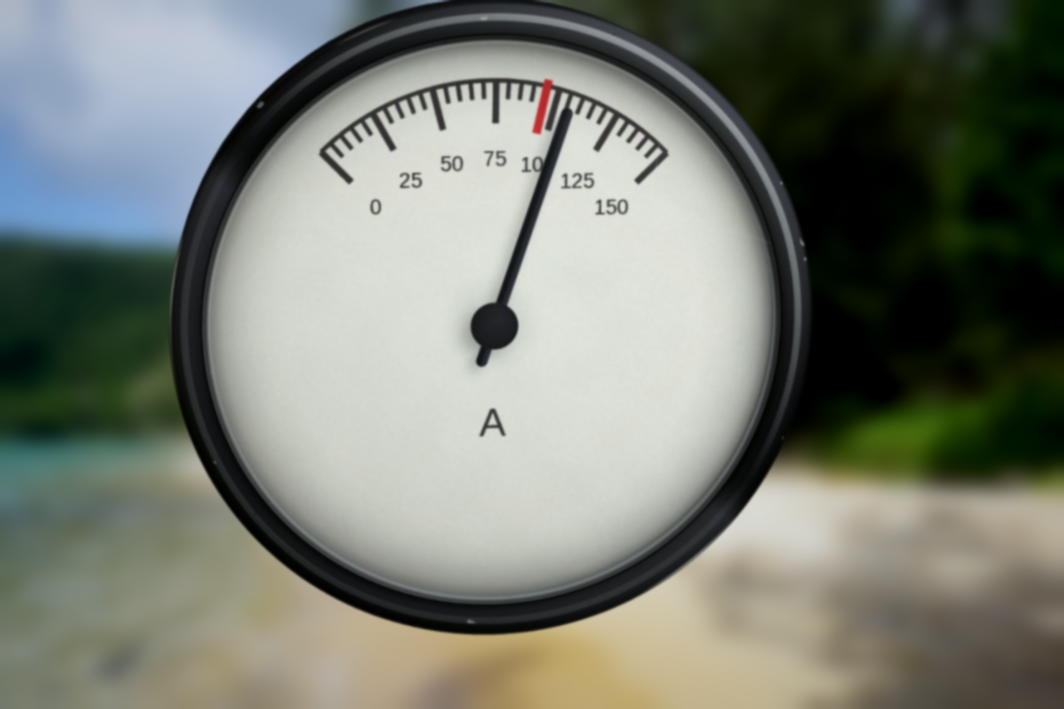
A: 105 A
